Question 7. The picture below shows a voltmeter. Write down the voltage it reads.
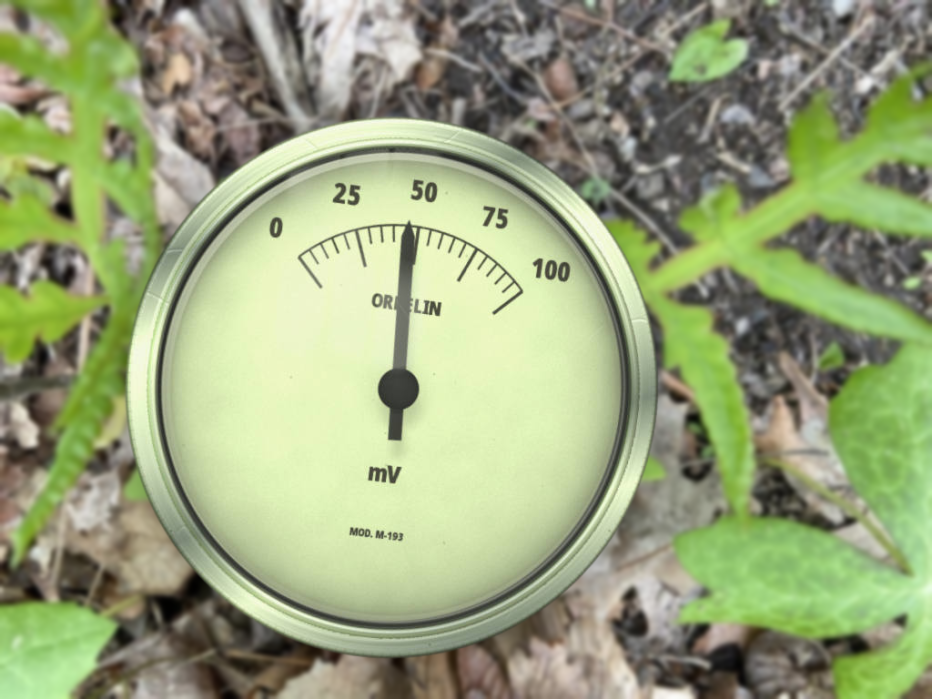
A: 45 mV
